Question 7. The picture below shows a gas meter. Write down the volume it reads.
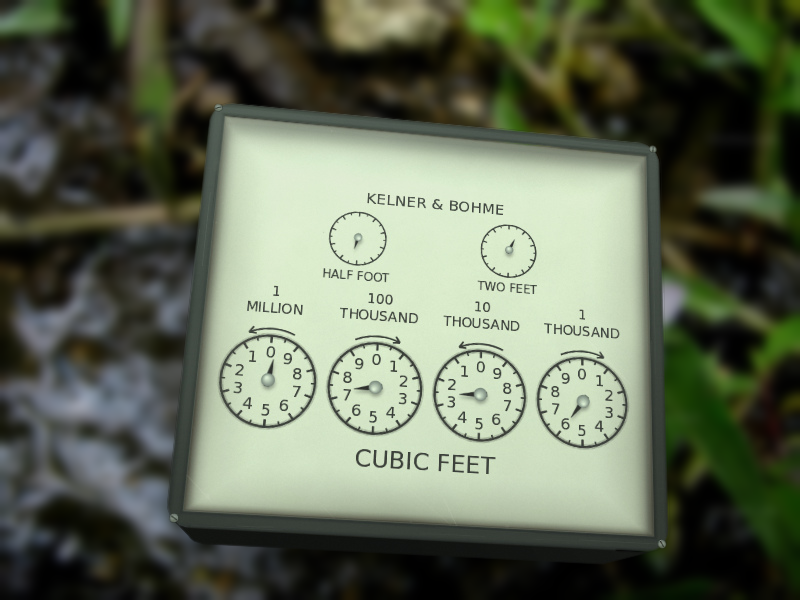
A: 972600 ft³
